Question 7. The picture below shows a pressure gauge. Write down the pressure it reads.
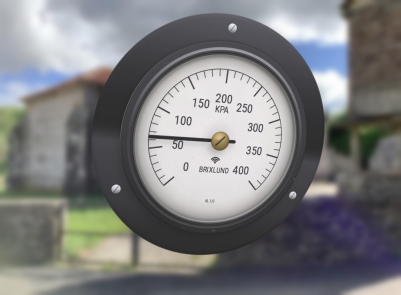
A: 65 kPa
